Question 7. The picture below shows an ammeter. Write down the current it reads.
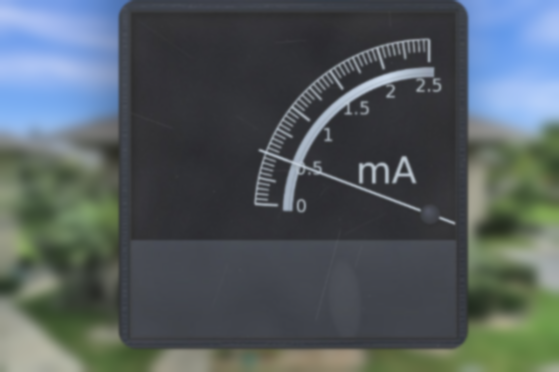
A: 0.5 mA
